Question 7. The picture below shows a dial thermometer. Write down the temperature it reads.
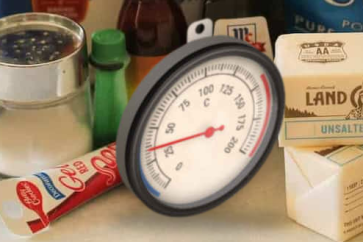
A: 37.5 °C
